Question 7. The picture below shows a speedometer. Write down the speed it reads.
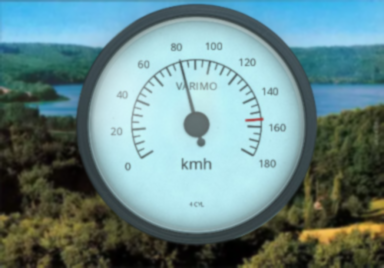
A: 80 km/h
